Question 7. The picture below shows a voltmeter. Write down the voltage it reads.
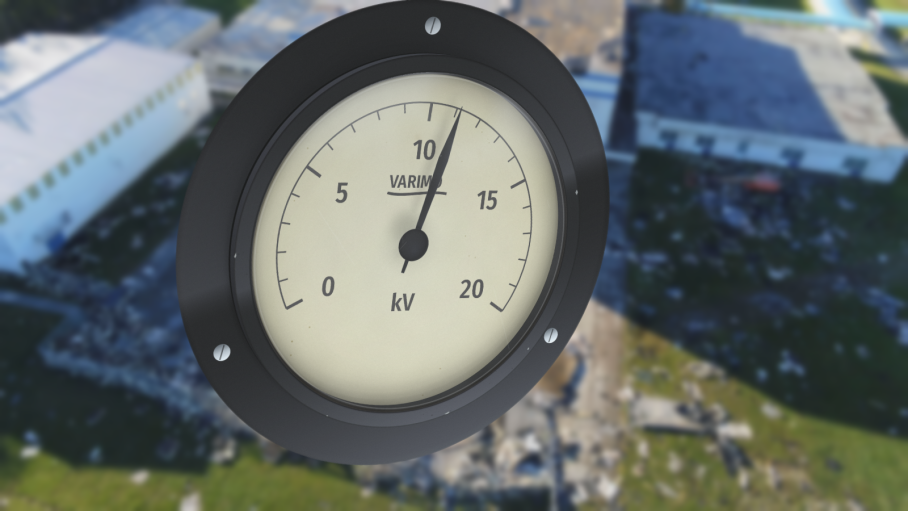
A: 11 kV
